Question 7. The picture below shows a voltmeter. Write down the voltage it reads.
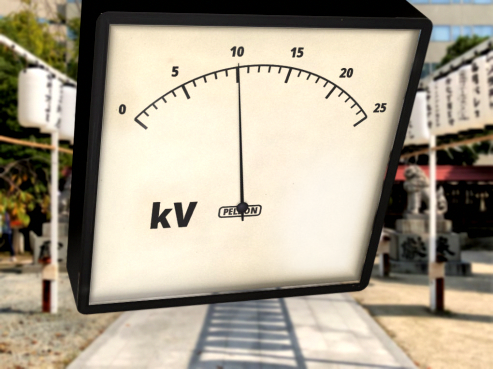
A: 10 kV
